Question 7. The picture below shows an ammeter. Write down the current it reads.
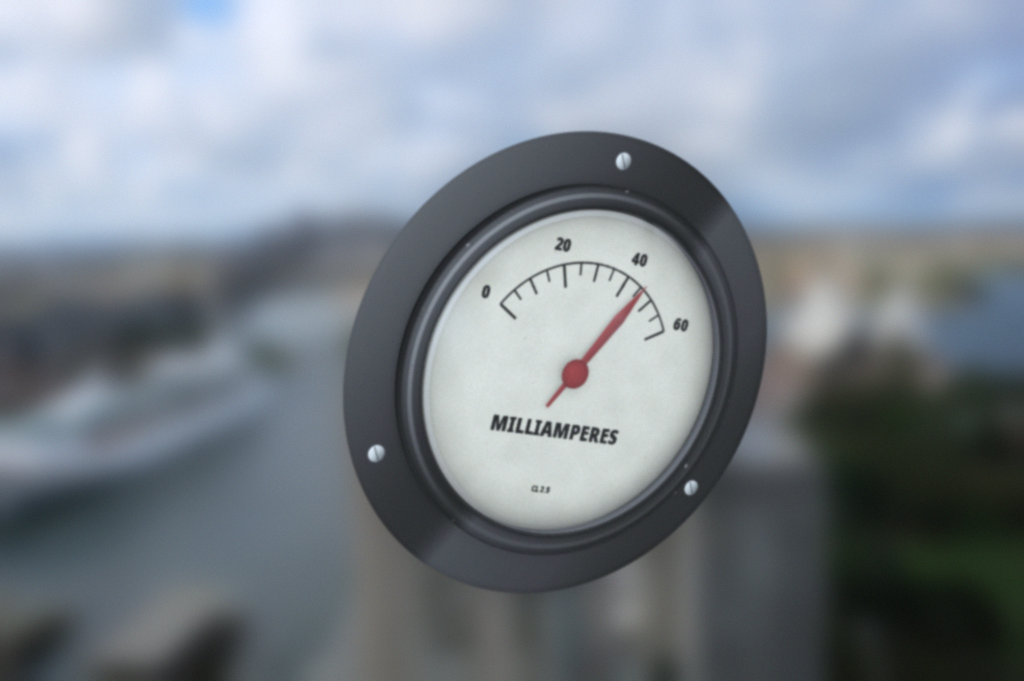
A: 45 mA
